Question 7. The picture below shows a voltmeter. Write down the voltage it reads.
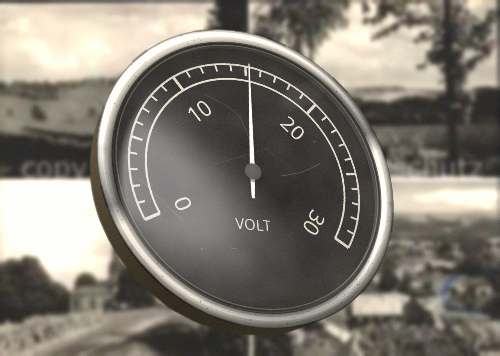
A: 15 V
